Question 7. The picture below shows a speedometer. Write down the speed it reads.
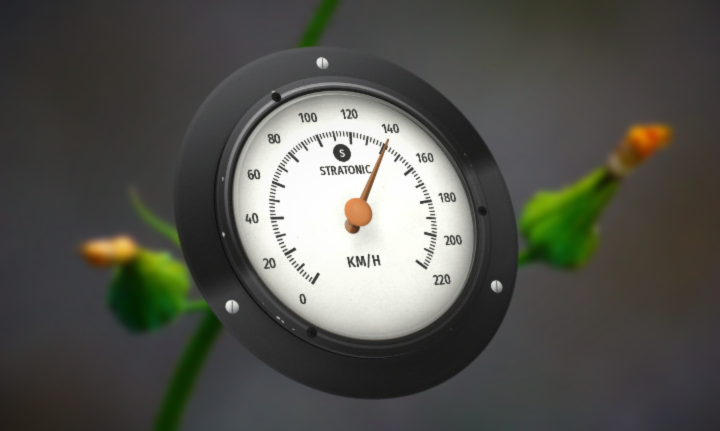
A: 140 km/h
